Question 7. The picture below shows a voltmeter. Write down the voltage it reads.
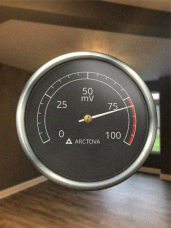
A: 80 mV
